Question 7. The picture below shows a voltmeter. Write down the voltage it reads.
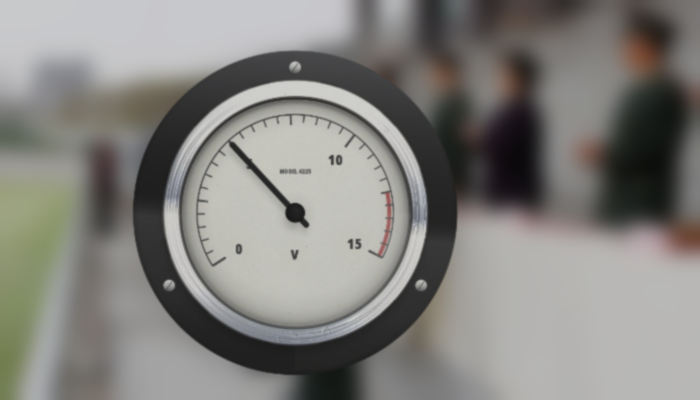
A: 5 V
